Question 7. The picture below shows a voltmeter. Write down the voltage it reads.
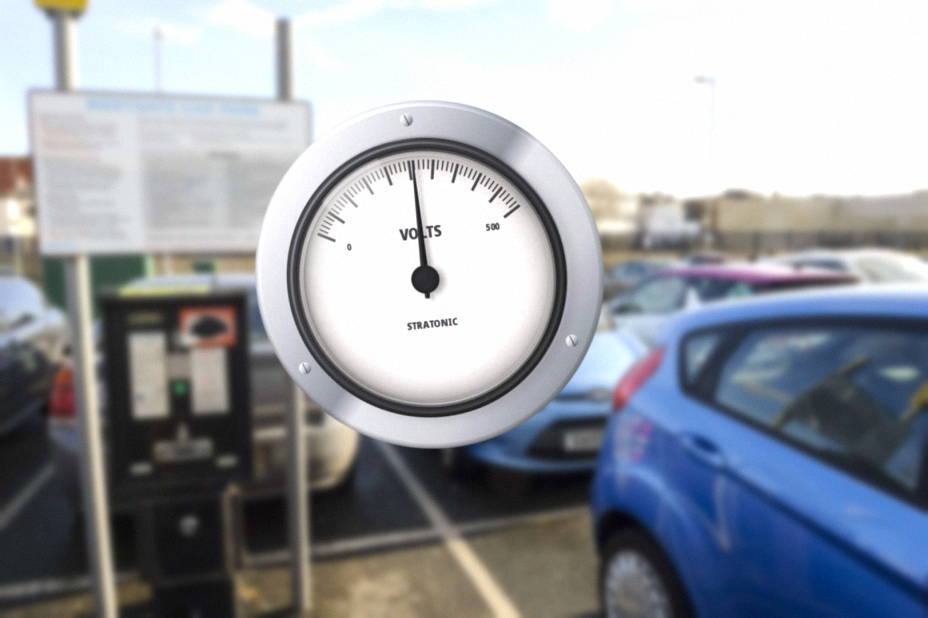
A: 260 V
